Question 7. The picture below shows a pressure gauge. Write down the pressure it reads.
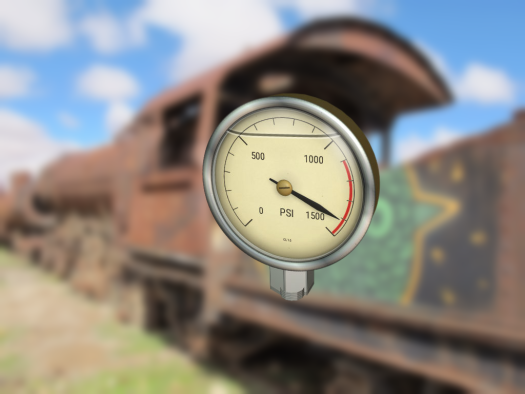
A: 1400 psi
